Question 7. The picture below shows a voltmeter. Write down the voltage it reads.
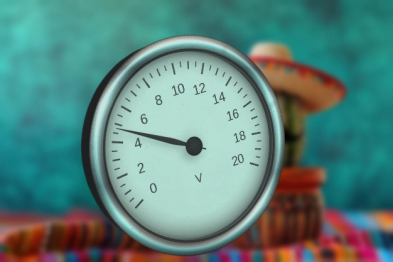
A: 4.75 V
